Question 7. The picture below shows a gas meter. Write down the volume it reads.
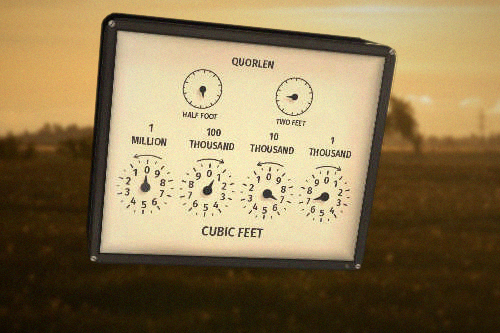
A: 6700 ft³
